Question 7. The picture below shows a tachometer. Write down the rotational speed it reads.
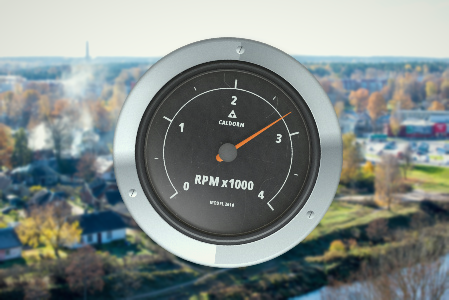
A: 2750 rpm
